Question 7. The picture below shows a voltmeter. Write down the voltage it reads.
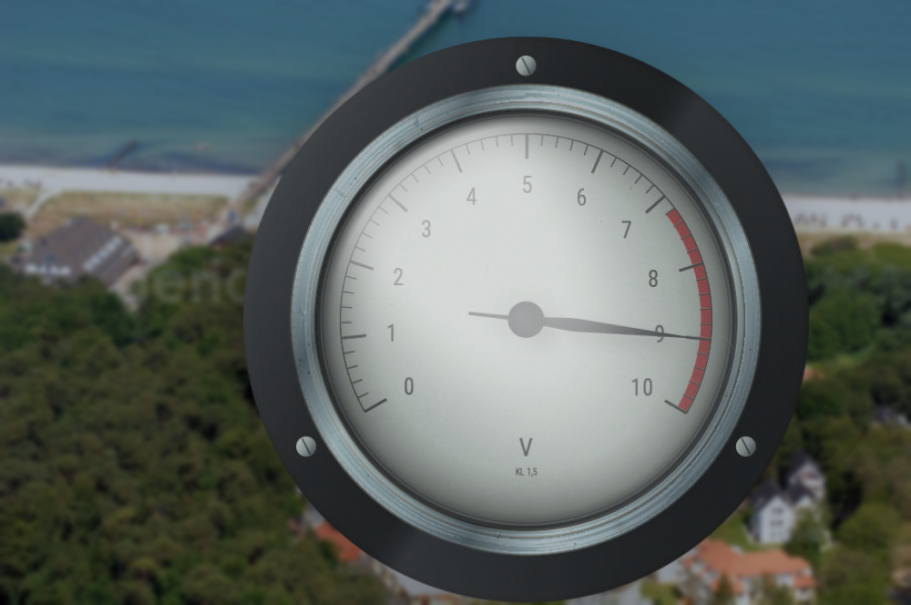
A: 9 V
